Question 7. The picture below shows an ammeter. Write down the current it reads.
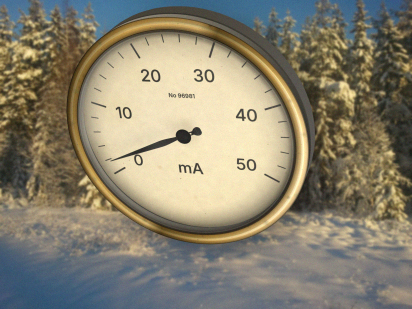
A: 2 mA
